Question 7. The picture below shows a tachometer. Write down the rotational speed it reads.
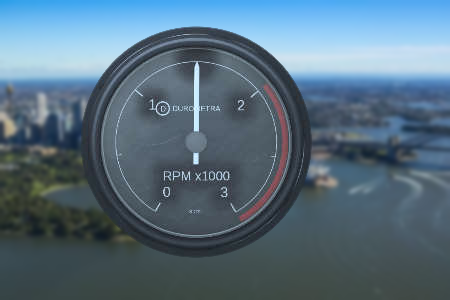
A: 1500 rpm
